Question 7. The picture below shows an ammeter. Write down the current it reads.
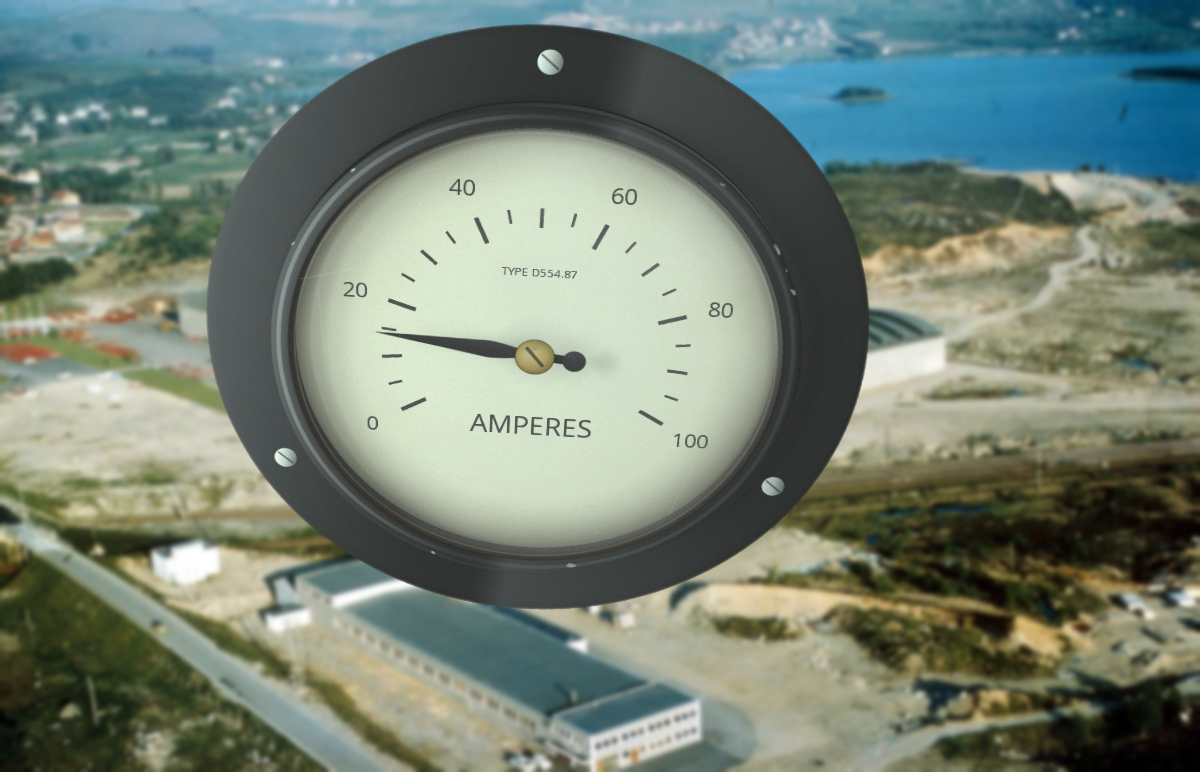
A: 15 A
